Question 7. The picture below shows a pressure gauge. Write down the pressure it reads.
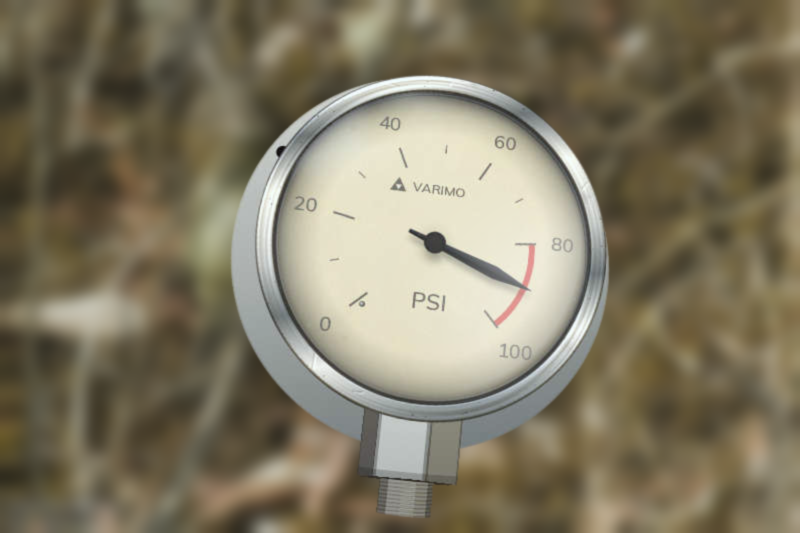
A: 90 psi
